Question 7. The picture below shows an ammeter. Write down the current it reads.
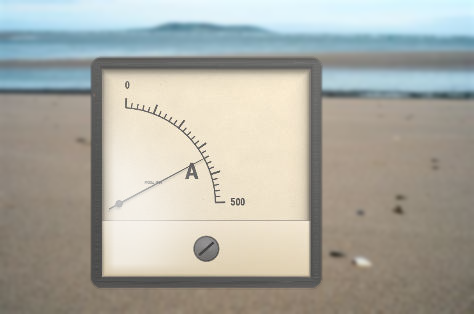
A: 340 A
